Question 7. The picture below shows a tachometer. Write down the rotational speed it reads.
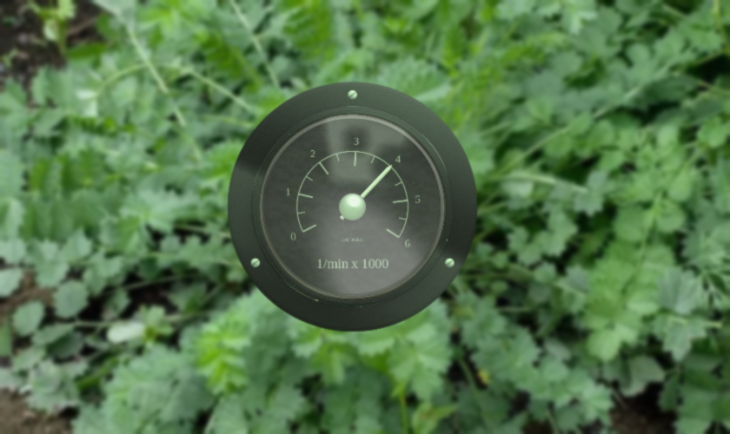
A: 4000 rpm
